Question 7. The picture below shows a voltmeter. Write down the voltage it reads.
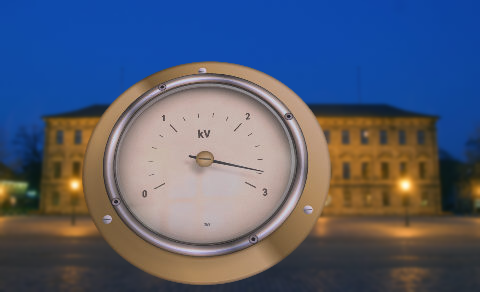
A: 2.8 kV
